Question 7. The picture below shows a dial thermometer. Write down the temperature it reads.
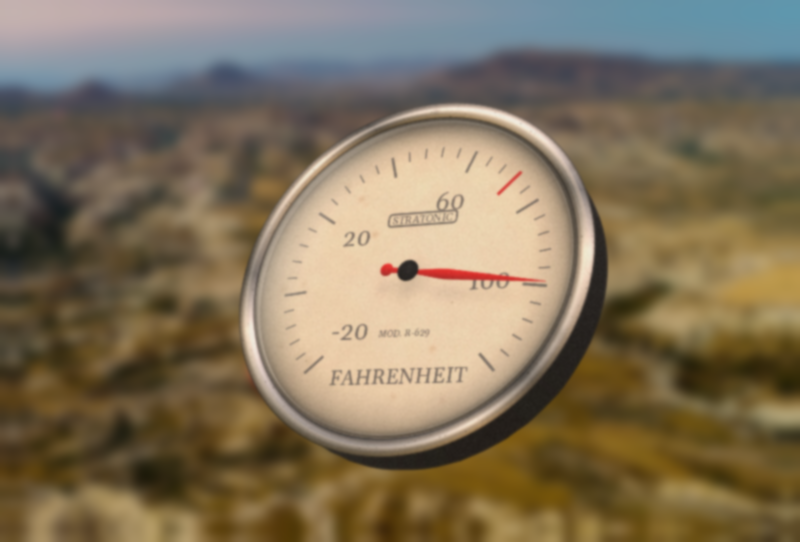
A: 100 °F
